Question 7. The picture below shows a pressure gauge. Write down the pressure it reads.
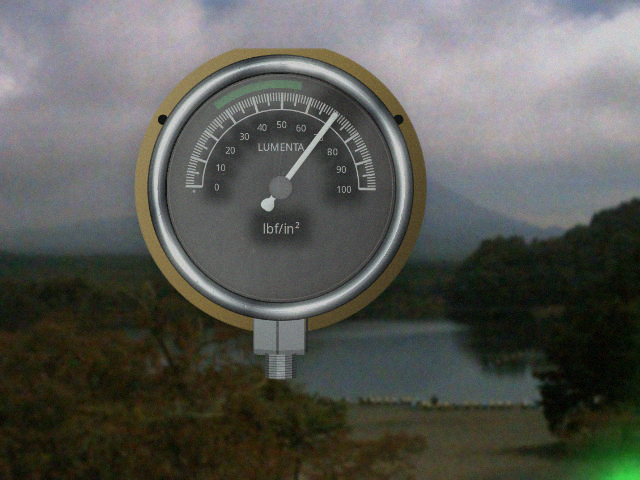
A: 70 psi
